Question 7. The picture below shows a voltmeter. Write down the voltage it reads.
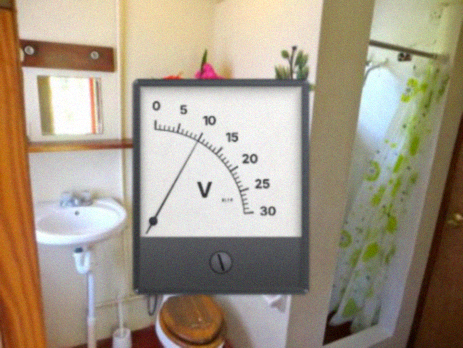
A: 10 V
